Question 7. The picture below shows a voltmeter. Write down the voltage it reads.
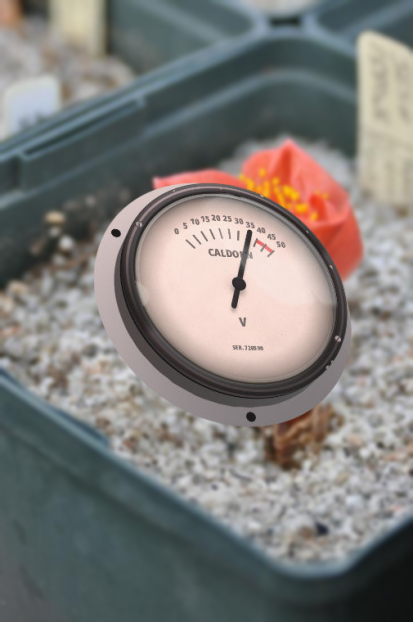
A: 35 V
